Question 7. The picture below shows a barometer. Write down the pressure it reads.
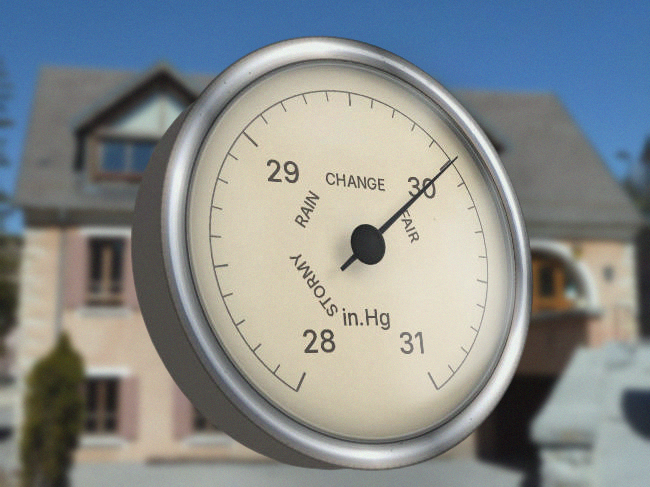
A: 30 inHg
